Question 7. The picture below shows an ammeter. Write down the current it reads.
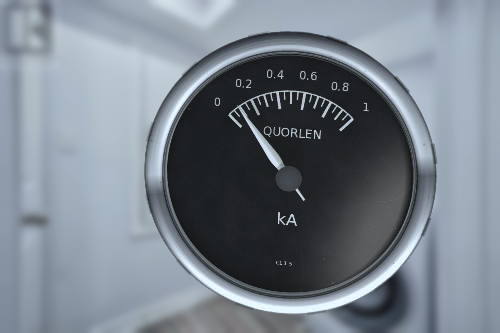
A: 0.1 kA
